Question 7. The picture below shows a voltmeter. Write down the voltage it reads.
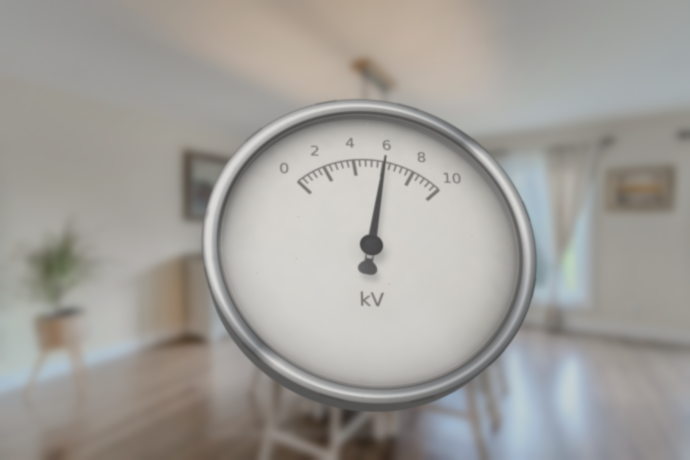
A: 6 kV
